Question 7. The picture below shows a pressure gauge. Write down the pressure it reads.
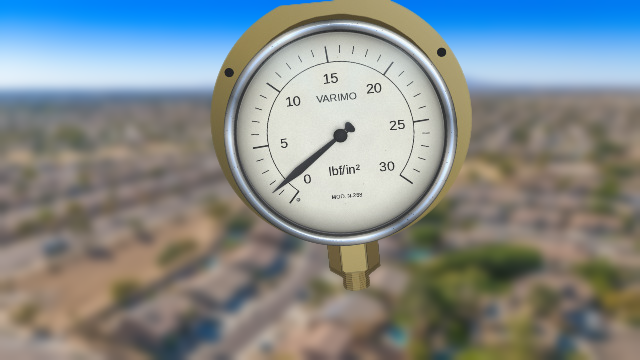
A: 1.5 psi
